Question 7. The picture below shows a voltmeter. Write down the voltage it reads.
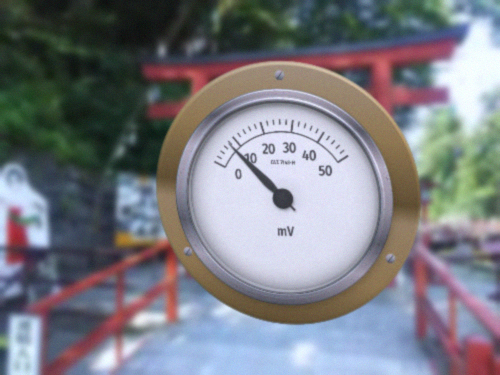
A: 8 mV
